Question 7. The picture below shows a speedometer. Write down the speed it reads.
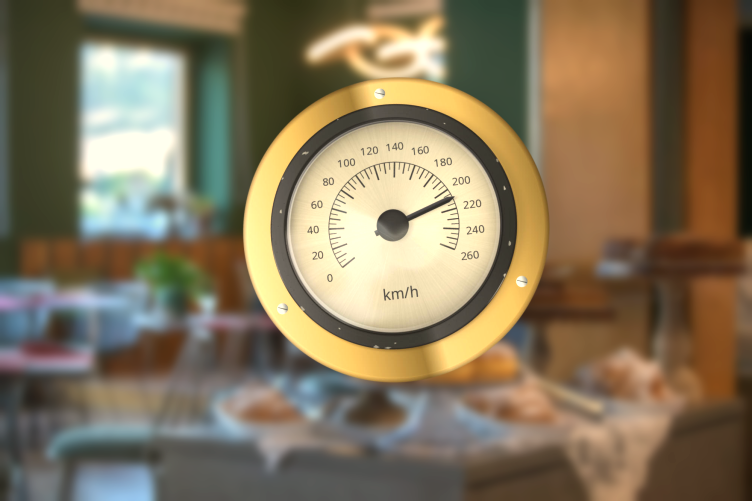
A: 210 km/h
